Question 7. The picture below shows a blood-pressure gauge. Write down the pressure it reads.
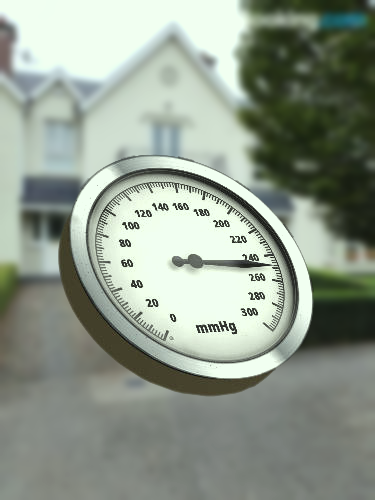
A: 250 mmHg
